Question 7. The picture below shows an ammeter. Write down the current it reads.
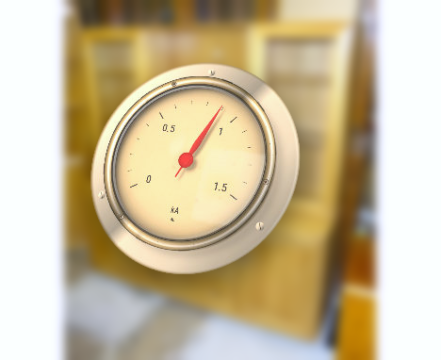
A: 0.9 kA
